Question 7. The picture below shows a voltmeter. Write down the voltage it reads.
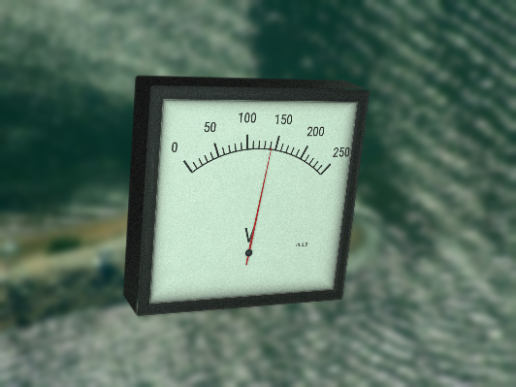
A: 140 V
